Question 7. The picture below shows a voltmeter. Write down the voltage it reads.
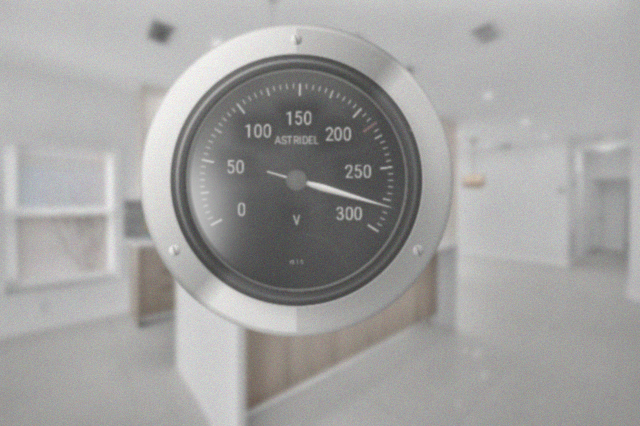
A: 280 V
